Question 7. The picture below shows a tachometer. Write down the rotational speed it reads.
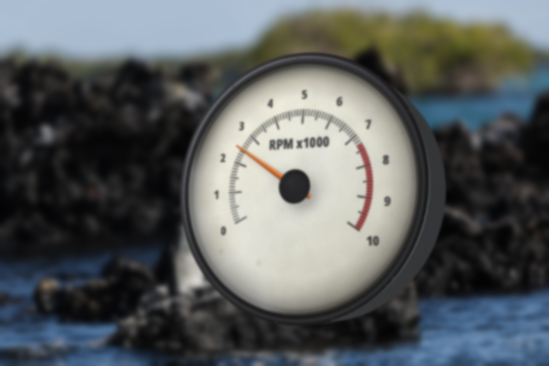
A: 2500 rpm
